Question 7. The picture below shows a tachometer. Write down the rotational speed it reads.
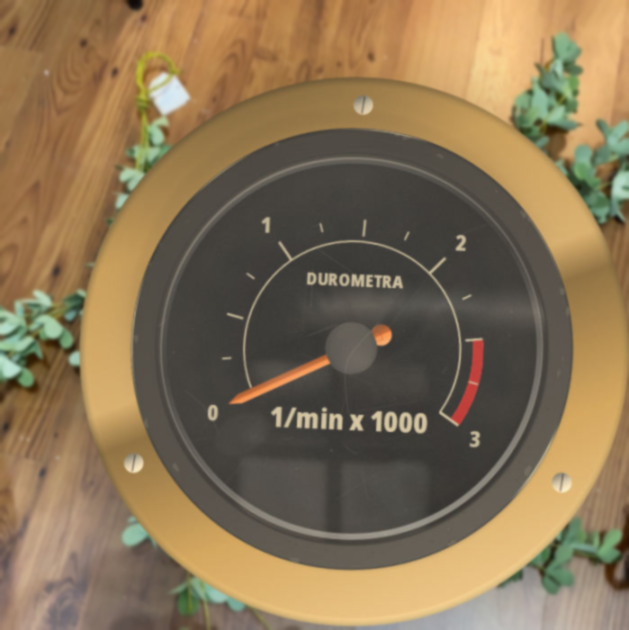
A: 0 rpm
